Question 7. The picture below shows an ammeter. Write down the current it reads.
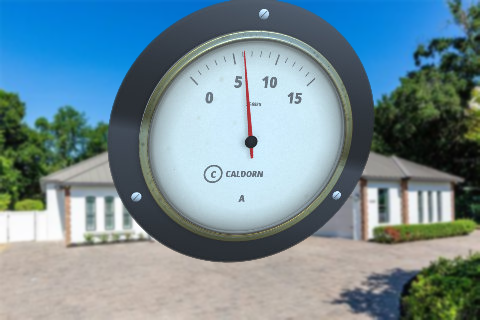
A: 6 A
